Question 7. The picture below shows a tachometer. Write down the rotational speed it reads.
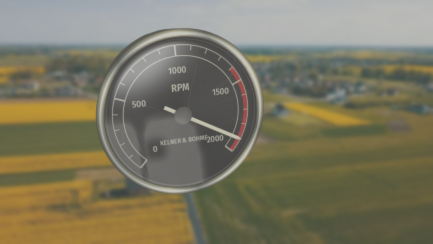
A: 1900 rpm
